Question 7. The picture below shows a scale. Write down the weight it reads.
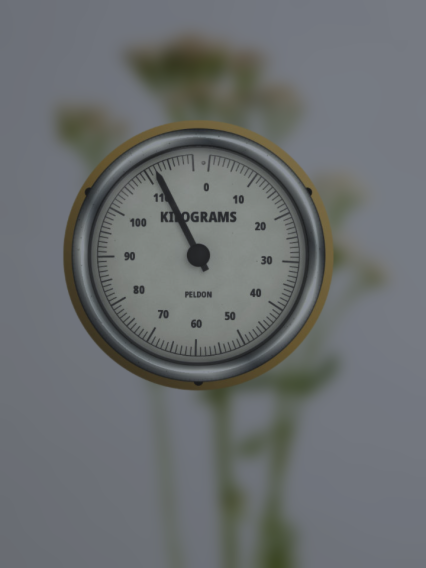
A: 112 kg
